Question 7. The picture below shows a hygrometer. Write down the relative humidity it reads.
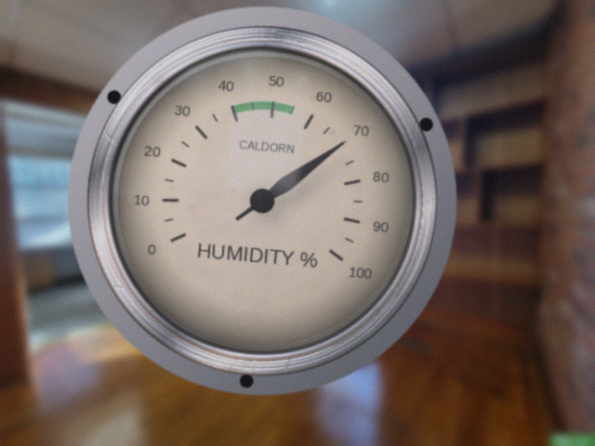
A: 70 %
